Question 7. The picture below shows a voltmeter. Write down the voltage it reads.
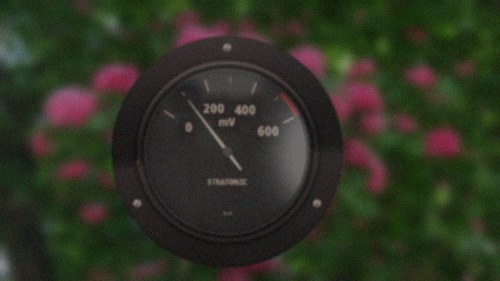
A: 100 mV
